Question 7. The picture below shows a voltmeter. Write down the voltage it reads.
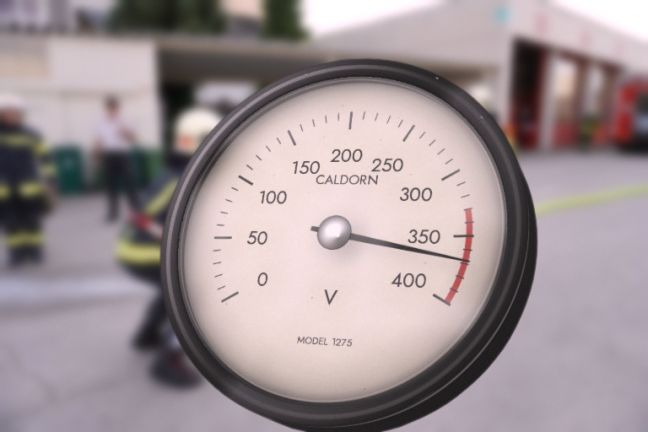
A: 370 V
